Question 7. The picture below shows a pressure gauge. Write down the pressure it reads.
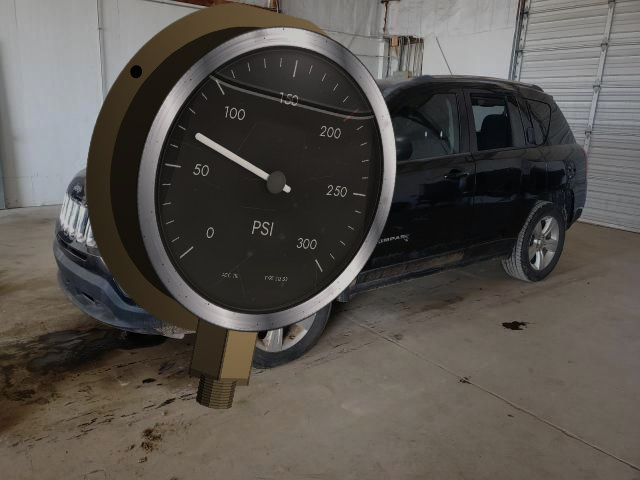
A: 70 psi
